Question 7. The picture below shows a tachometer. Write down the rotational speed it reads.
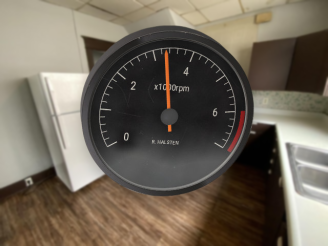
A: 3300 rpm
